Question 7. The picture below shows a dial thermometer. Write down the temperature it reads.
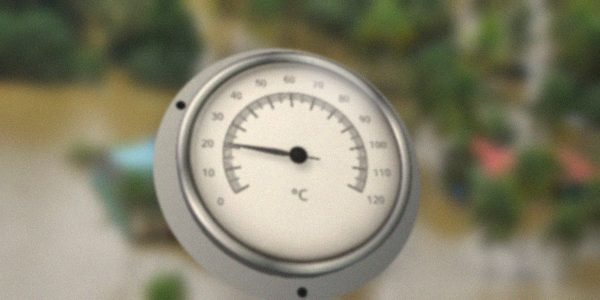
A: 20 °C
